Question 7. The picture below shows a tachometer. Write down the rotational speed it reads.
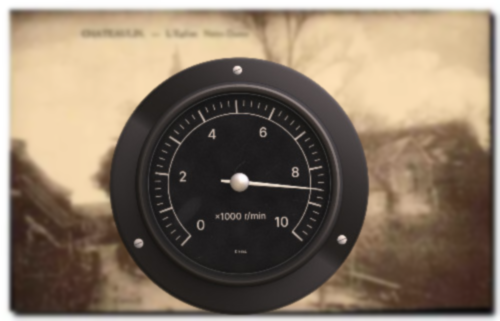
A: 8600 rpm
